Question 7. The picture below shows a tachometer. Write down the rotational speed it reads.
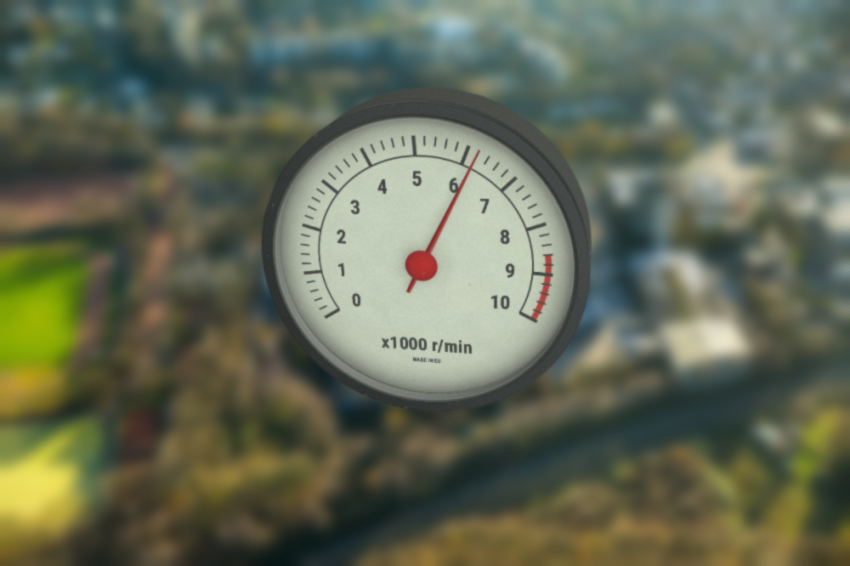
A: 6200 rpm
